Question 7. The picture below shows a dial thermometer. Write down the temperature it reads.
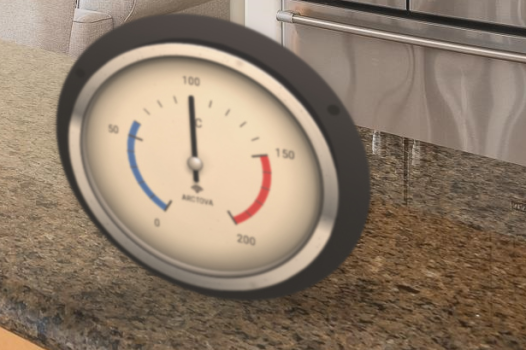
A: 100 °C
